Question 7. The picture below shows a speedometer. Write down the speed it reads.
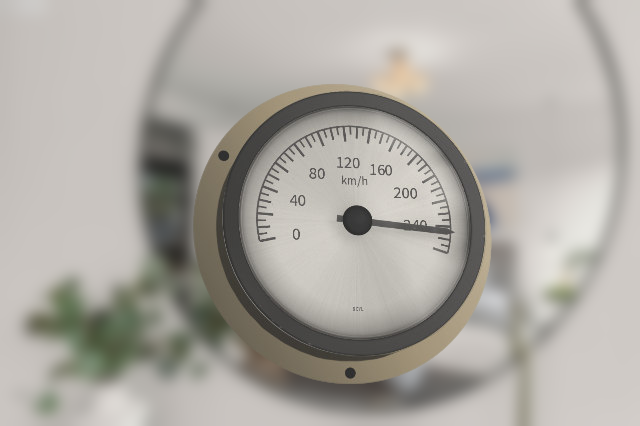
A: 245 km/h
